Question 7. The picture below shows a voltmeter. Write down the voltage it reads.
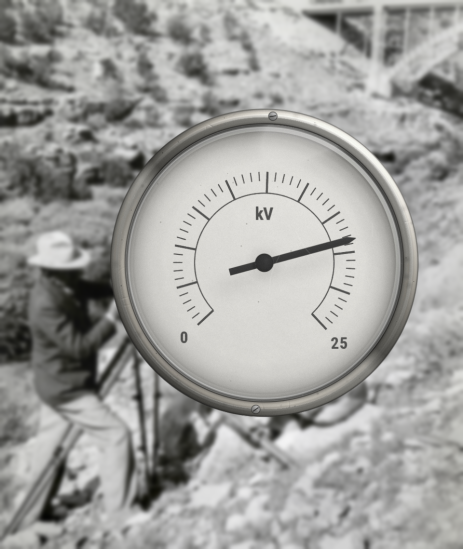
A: 19.25 kV
